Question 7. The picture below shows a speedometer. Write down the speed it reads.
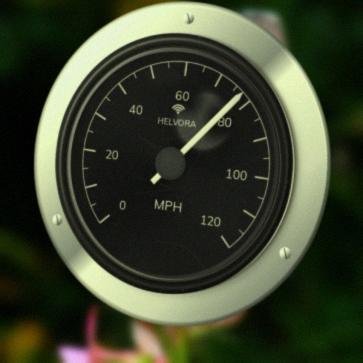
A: 77.5 mph
